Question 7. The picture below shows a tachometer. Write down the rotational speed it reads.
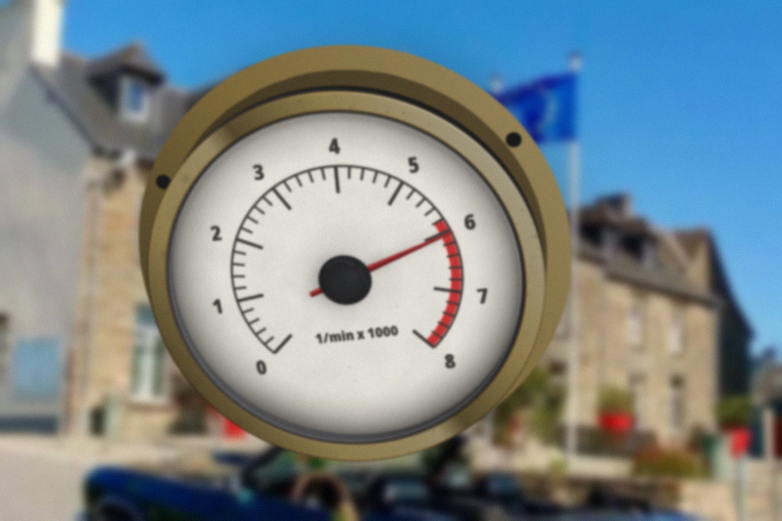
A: 6000 rpm
